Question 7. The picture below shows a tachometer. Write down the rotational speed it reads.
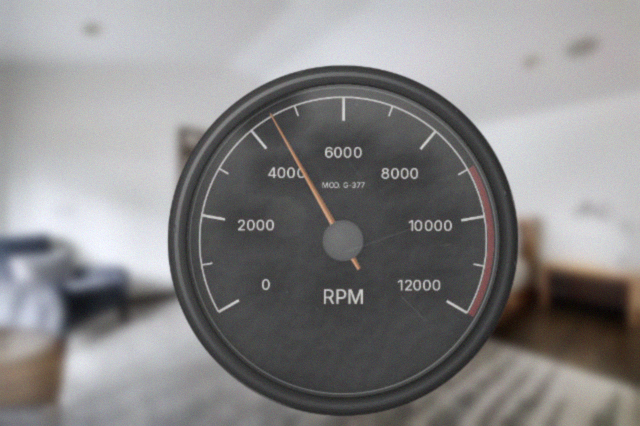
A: 4500 rpm
